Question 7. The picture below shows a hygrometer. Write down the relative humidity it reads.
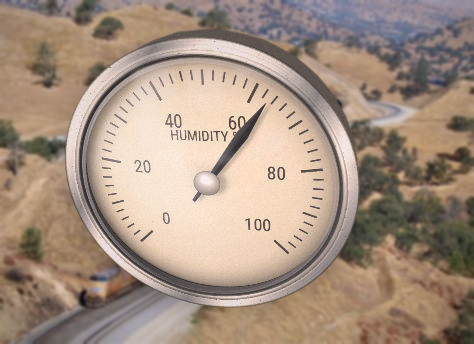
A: 63 %
